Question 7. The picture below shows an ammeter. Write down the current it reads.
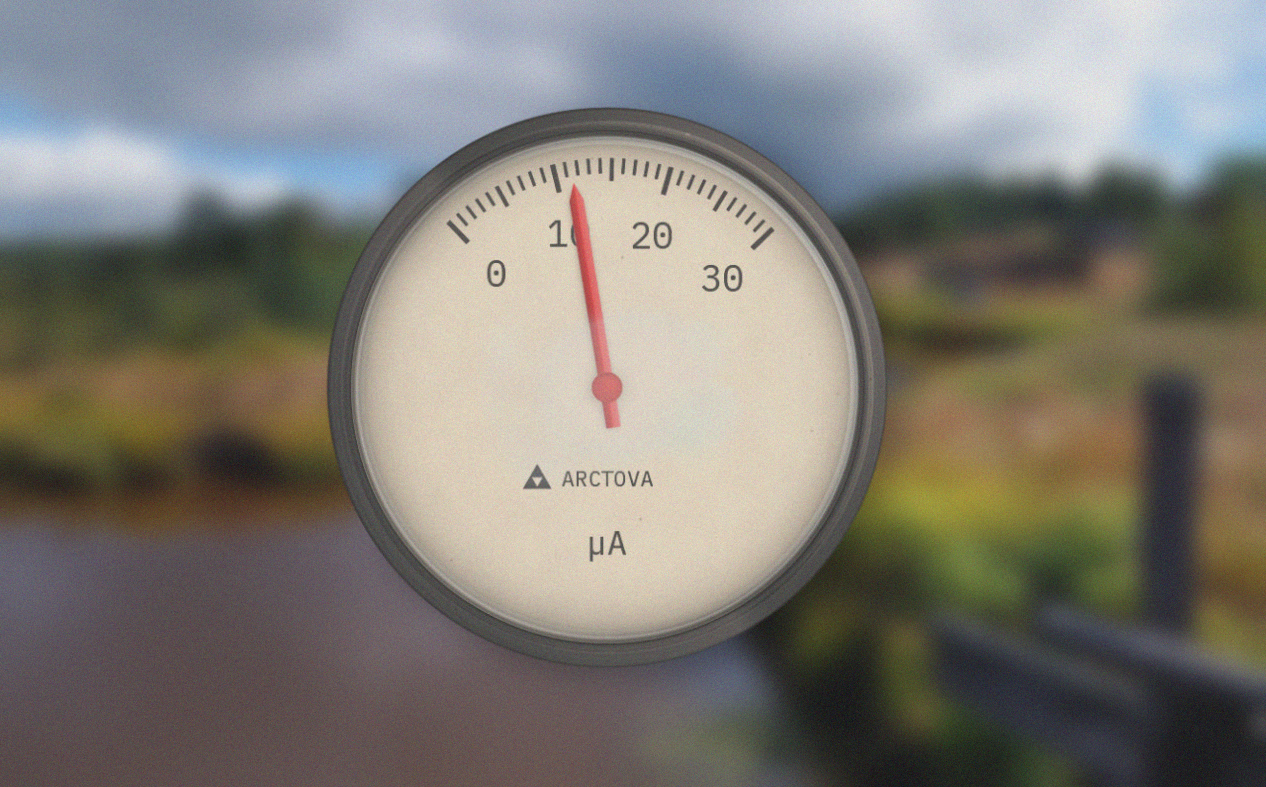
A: 11.5 µA
